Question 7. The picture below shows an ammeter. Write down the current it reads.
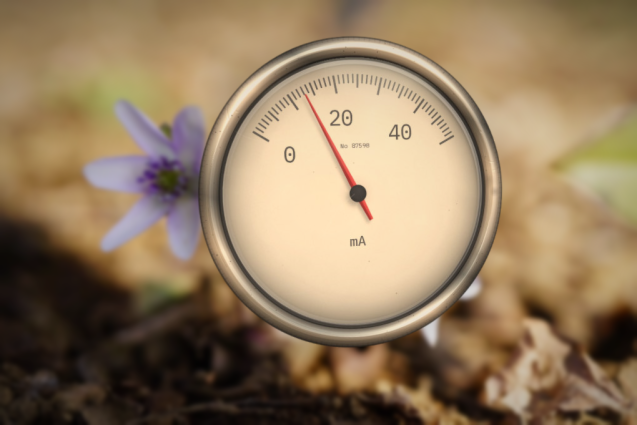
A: 13 mA
